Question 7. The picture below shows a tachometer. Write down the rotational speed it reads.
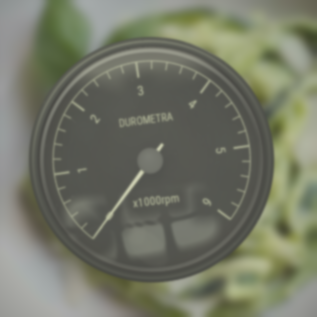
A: 0 rpm
